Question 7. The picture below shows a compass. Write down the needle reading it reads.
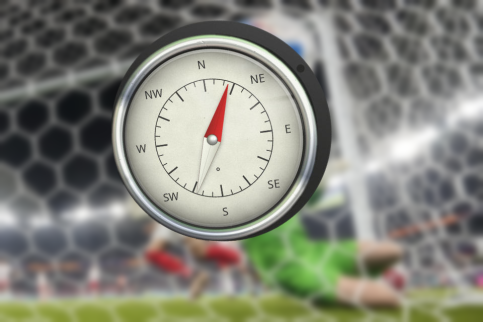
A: 25 °
